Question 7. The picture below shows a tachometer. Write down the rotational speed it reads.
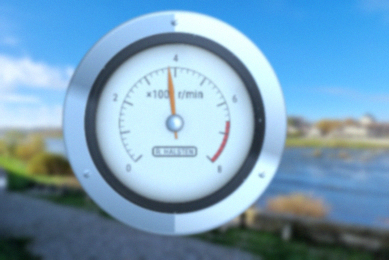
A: 3800 rpm
